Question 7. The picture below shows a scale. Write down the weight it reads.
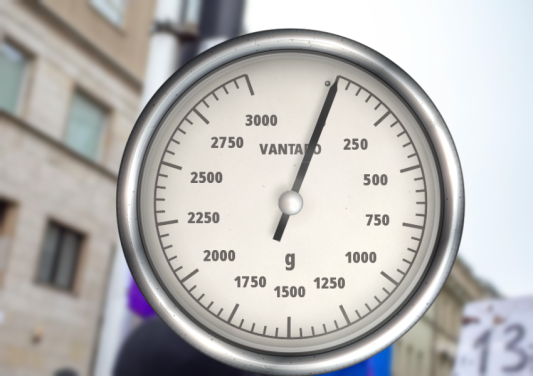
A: 0 g
